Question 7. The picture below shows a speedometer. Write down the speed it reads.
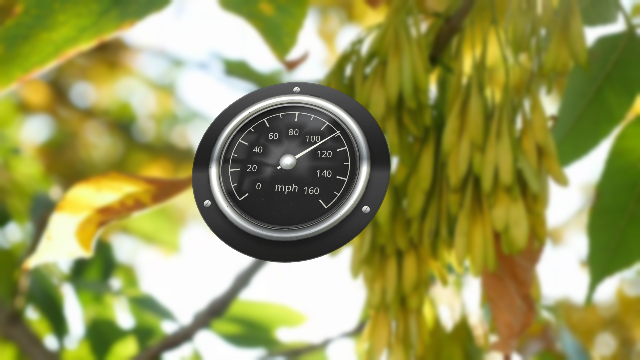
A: 110 mph
